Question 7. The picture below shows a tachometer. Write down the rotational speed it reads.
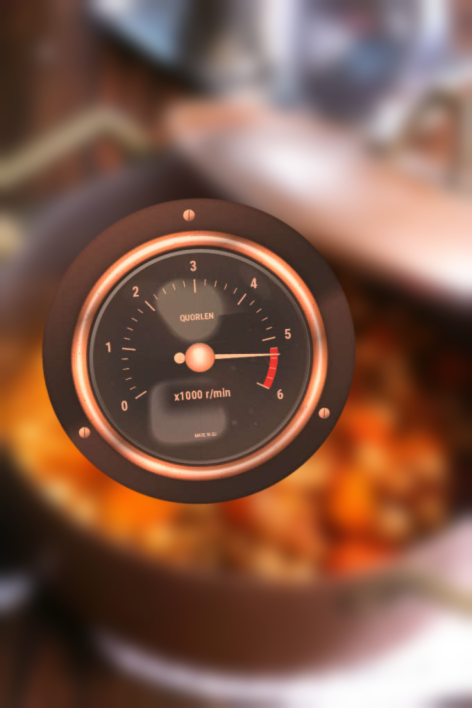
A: 5300 rpm
